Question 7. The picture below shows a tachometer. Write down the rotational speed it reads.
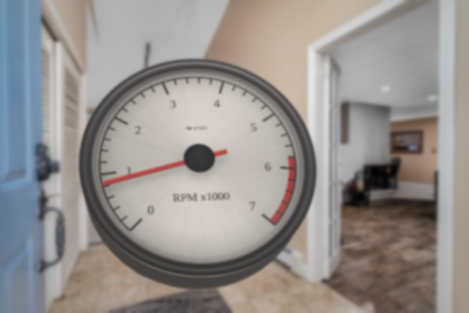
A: 800 rpm
